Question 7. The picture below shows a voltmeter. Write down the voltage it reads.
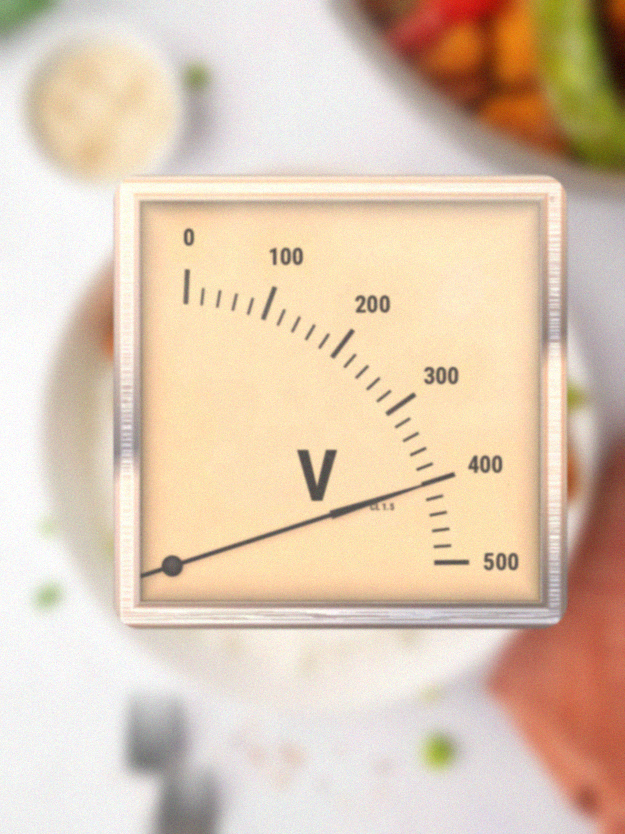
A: 400 V
